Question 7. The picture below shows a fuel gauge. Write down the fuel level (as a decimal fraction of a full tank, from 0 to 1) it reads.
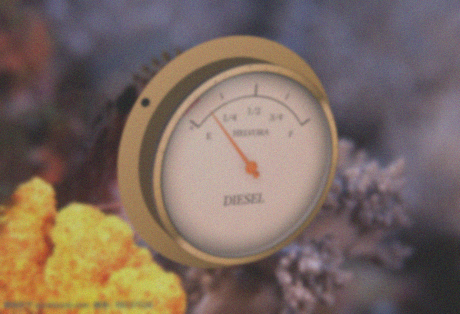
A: 0.125
